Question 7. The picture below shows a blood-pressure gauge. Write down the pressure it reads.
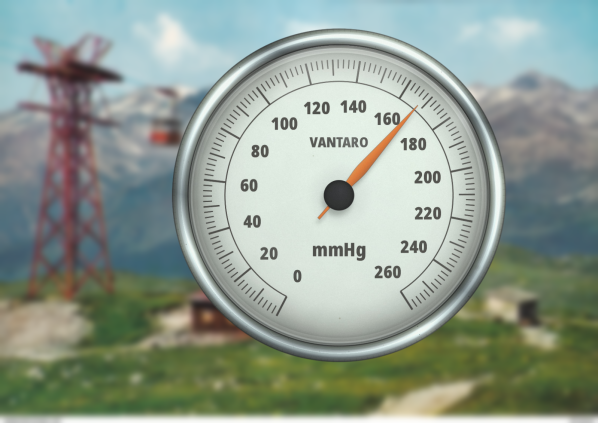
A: 168 mmHg
